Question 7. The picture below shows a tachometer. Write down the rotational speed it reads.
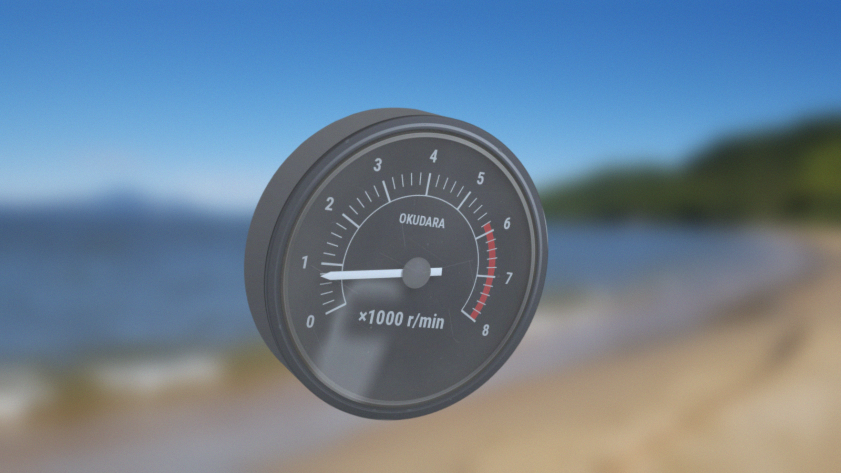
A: 800 rpm
